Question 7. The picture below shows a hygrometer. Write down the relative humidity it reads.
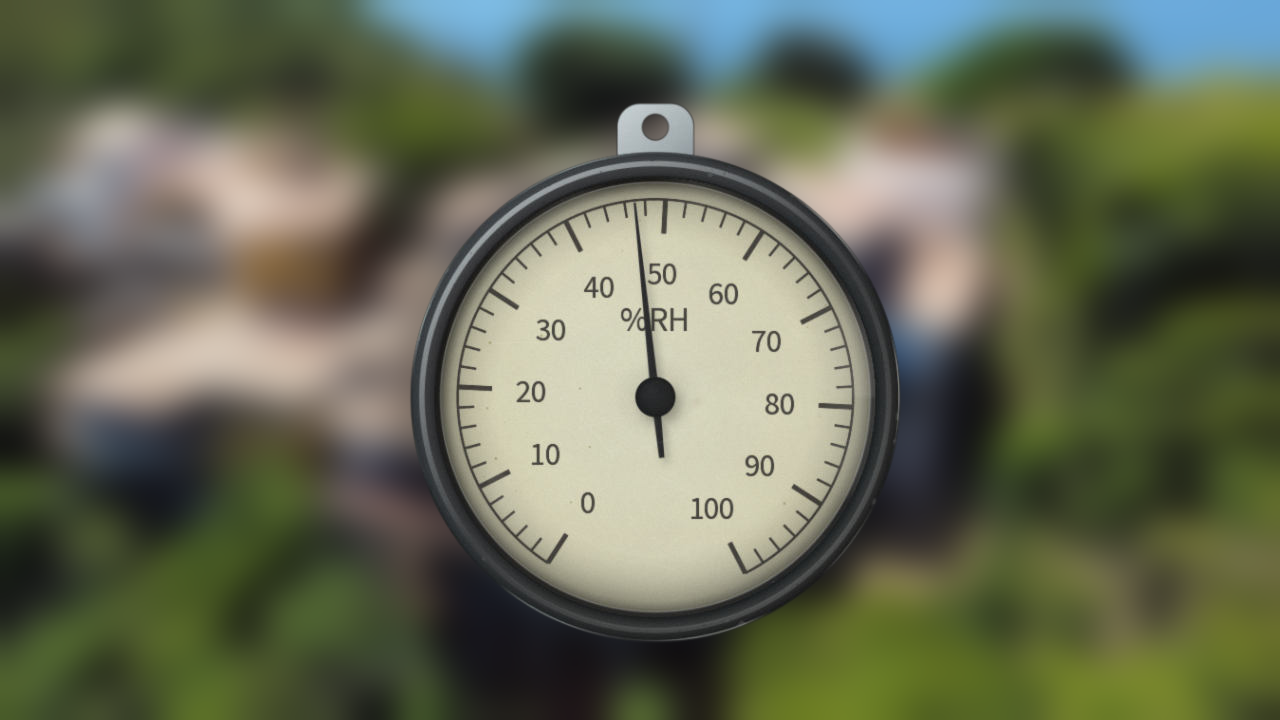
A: 47 %
